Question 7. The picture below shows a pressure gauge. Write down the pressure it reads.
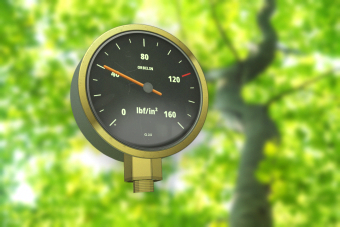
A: 40 psi
